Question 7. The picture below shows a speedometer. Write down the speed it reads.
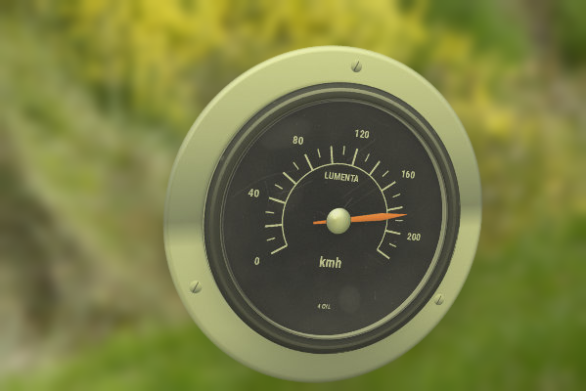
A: 185 km/h
